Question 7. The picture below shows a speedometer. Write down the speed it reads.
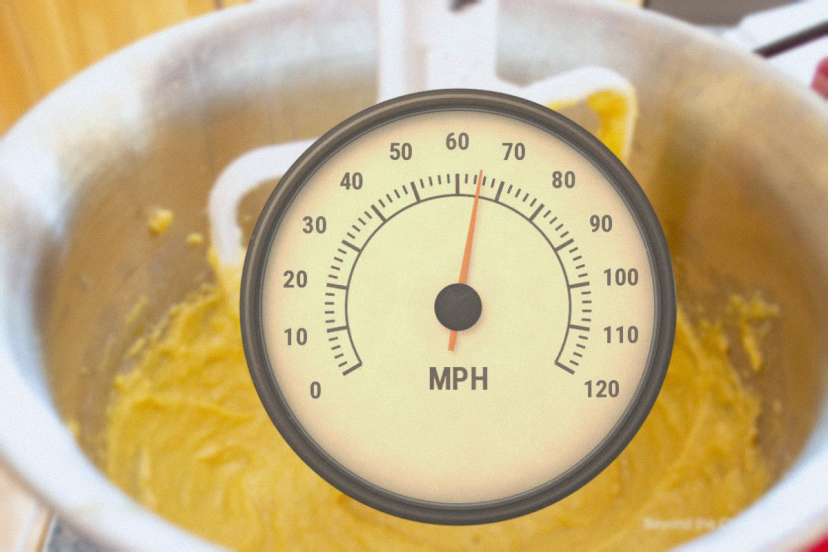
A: 65 mph
